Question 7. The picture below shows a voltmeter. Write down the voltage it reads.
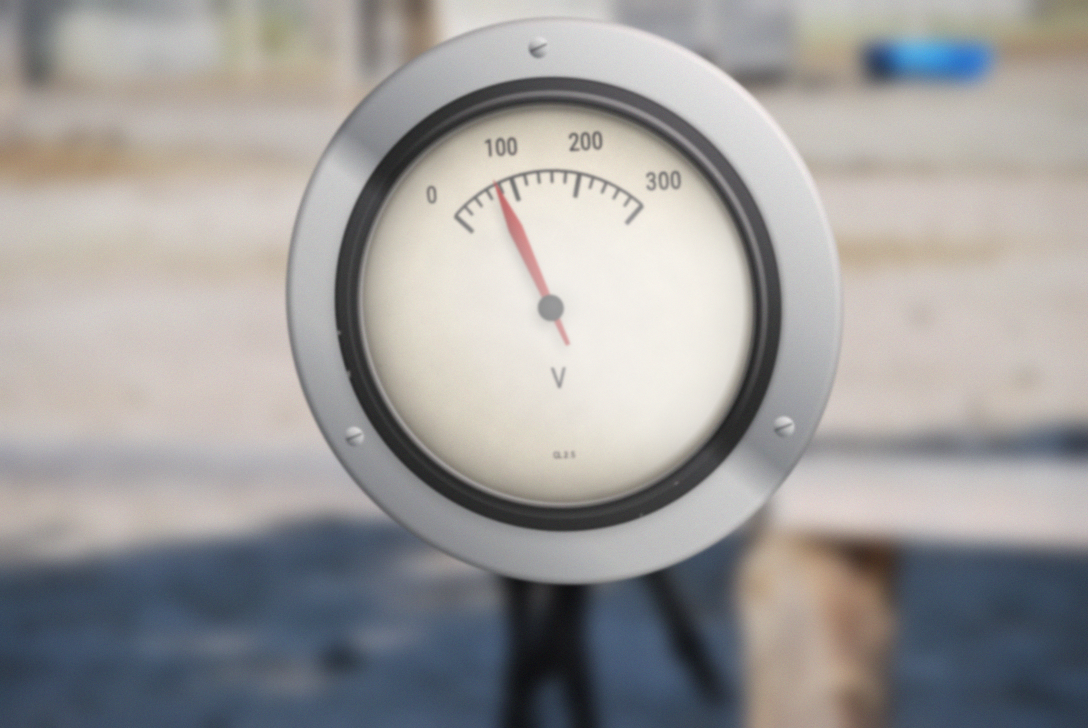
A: 80 V
